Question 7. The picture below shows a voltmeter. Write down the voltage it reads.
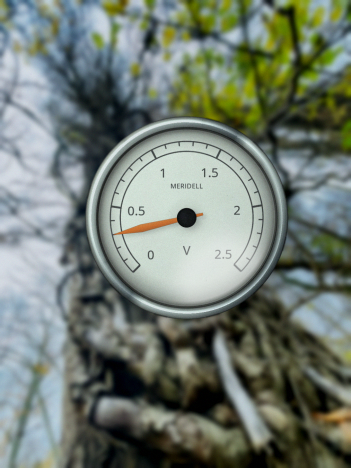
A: 0.3 V
